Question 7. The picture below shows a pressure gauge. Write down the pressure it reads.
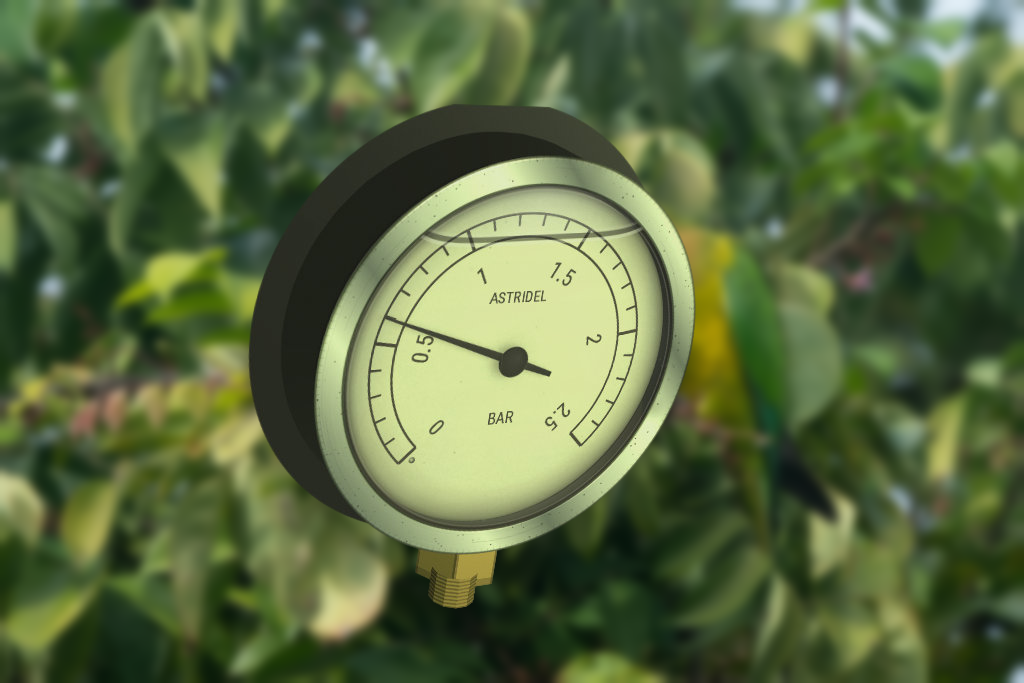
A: 0.6 bar
